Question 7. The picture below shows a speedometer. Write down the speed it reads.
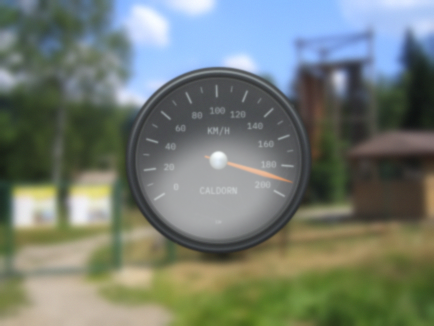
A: 190 km/h
